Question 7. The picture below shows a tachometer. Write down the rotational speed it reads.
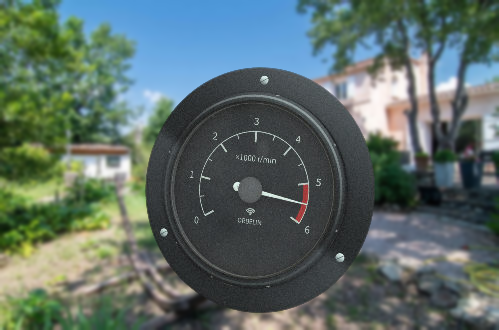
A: 5500 rpm
